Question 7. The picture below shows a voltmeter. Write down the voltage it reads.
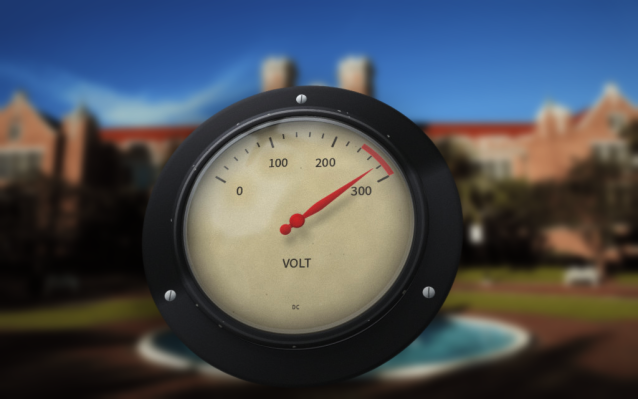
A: 280 V
